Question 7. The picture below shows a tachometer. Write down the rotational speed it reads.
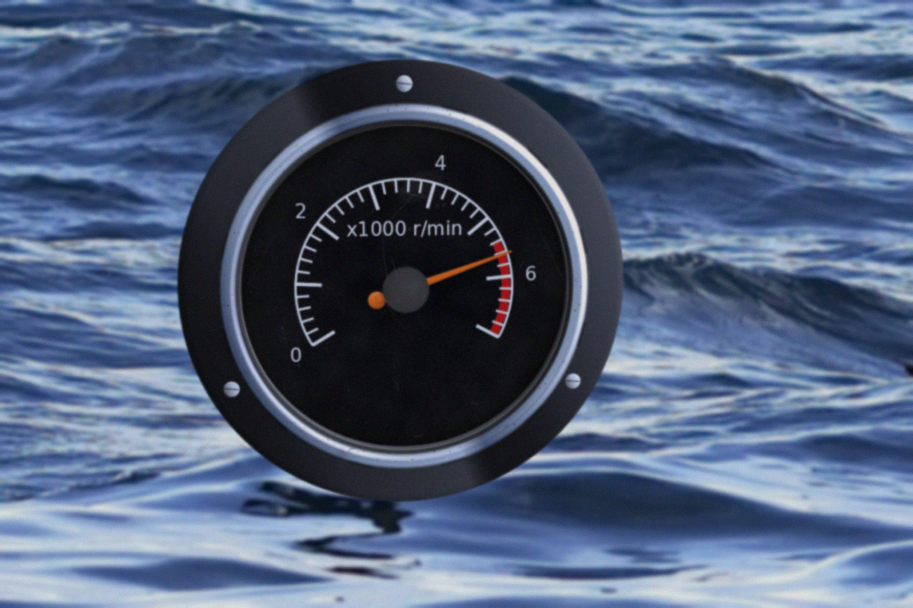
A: 5600 rpm
